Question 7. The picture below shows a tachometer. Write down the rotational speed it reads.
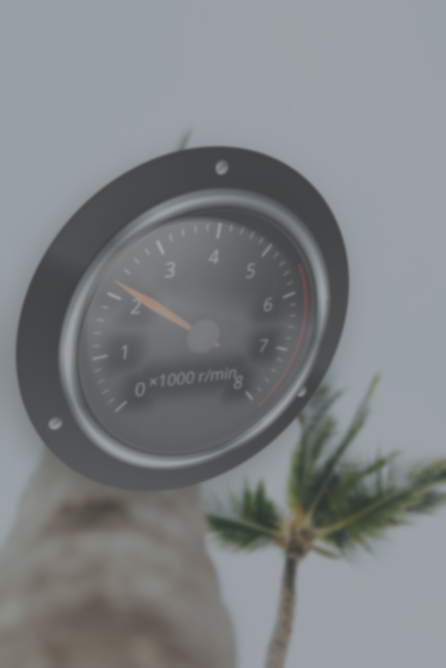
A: 2200 rpm
